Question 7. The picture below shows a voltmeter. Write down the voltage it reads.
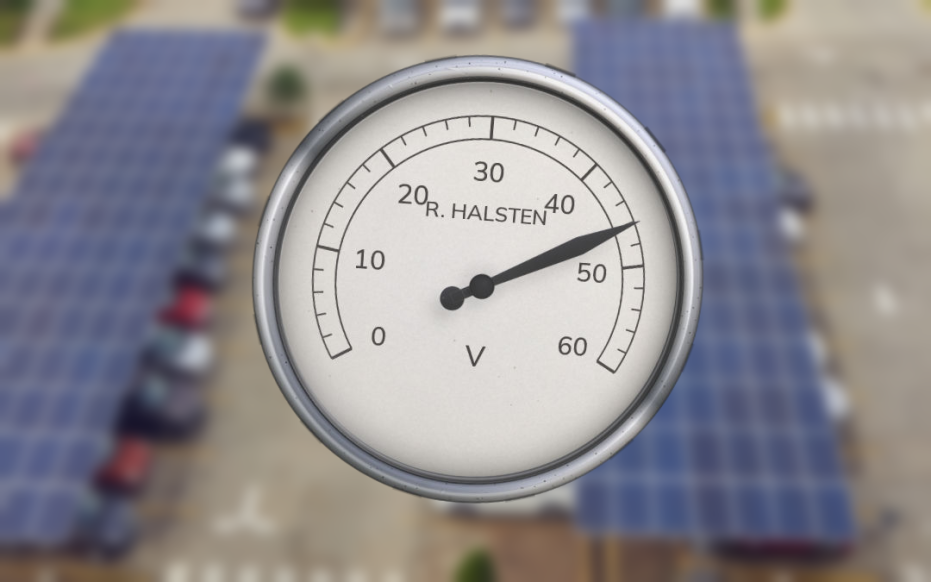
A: 46 V
